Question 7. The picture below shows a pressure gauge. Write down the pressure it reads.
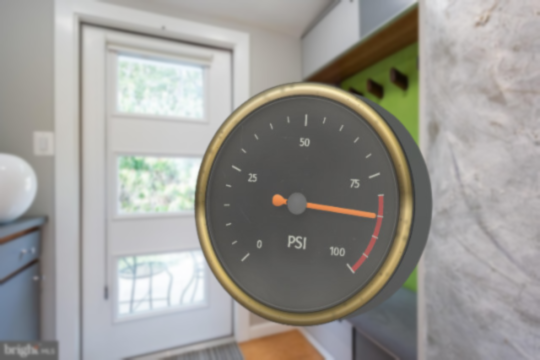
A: 85 psi
